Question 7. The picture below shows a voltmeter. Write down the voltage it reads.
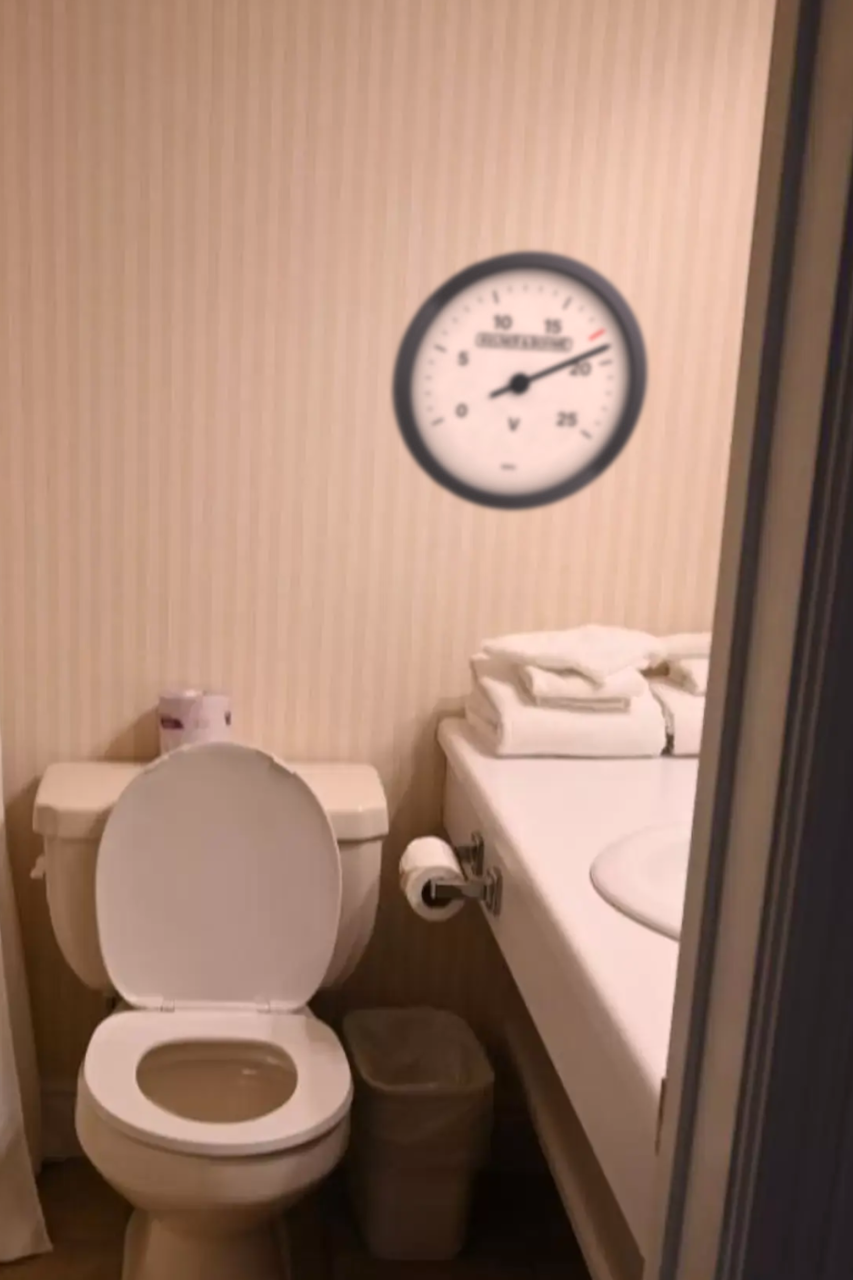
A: 19 V
